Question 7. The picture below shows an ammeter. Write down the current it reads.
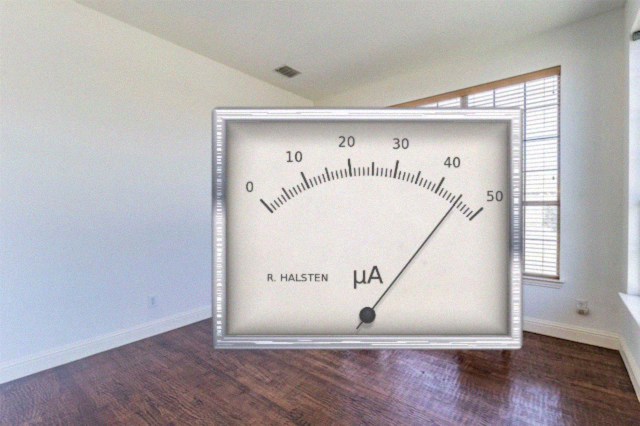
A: 45 µA
